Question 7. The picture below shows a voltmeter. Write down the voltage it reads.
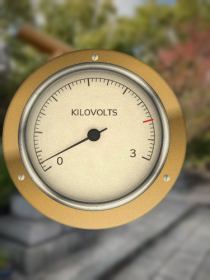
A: 0.1 kV
